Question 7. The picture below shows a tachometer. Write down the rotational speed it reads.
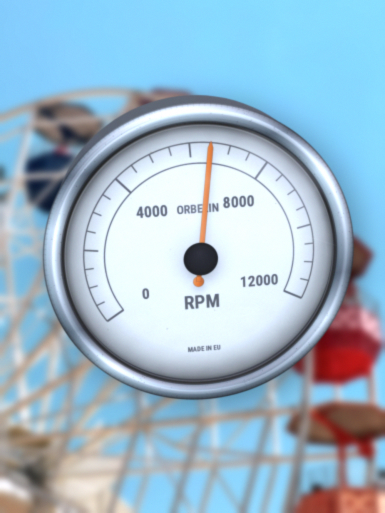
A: 6500 rpm
